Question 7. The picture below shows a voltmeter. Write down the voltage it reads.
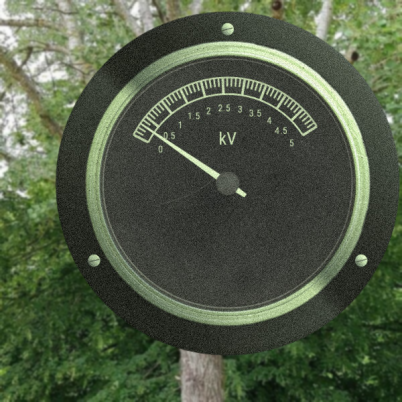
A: 0.3 kV
